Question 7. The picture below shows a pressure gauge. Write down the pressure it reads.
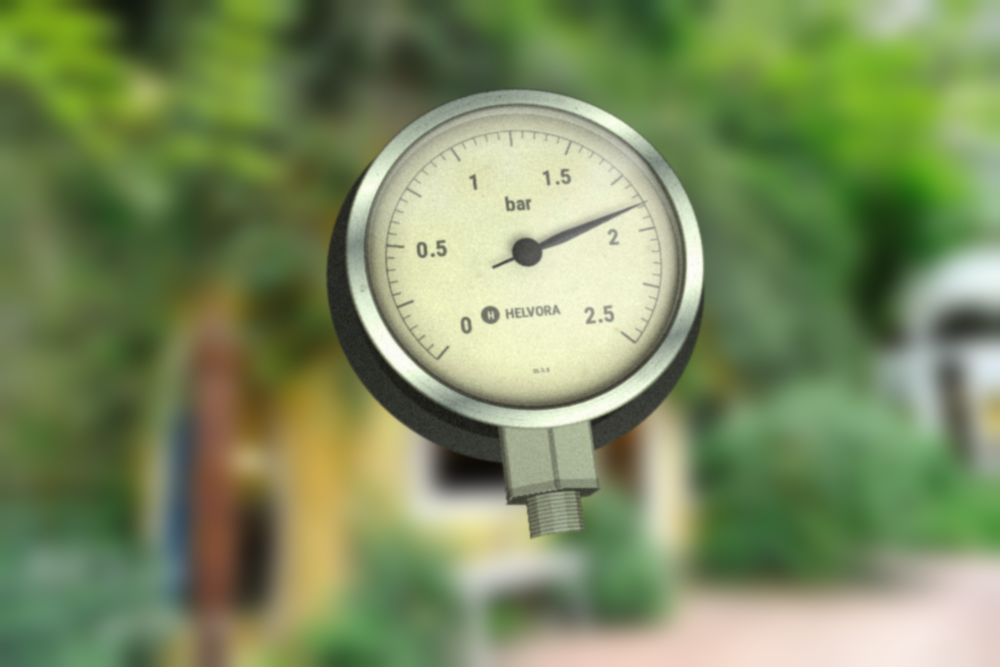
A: 1.9 bar
